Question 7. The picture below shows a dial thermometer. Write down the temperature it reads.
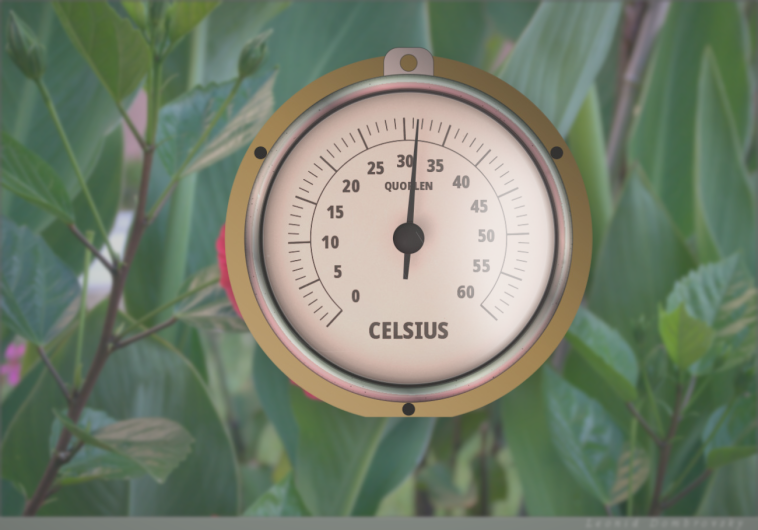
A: 31.5 °C
